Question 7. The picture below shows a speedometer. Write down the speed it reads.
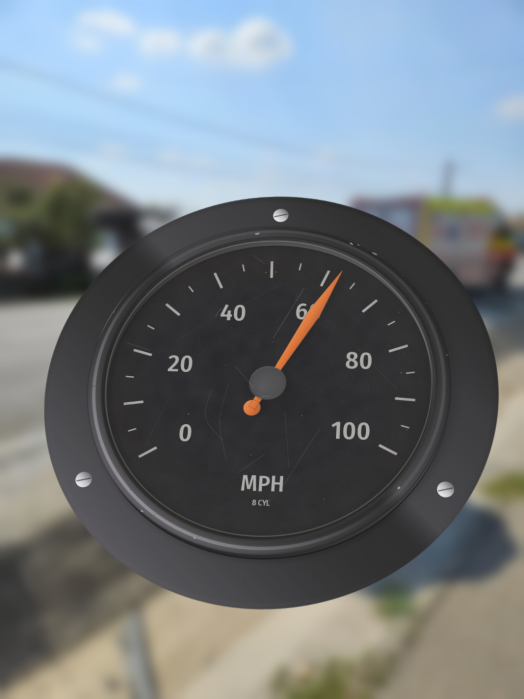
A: 62.5 mph
